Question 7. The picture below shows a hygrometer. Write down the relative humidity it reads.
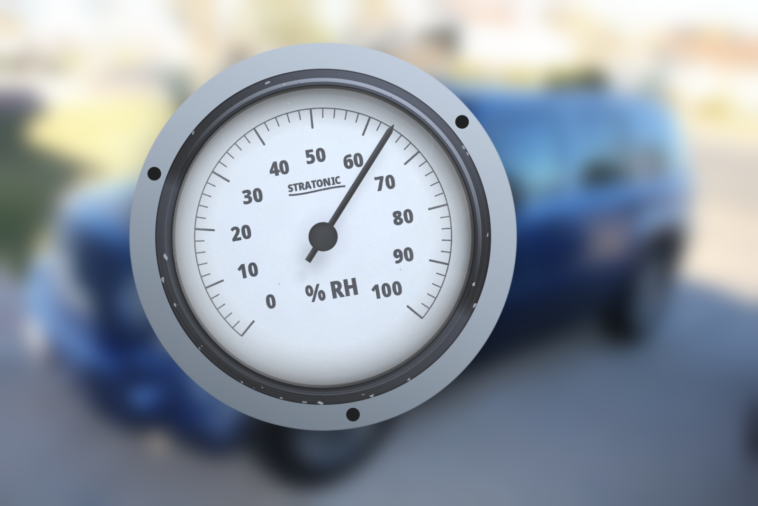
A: 64 %
